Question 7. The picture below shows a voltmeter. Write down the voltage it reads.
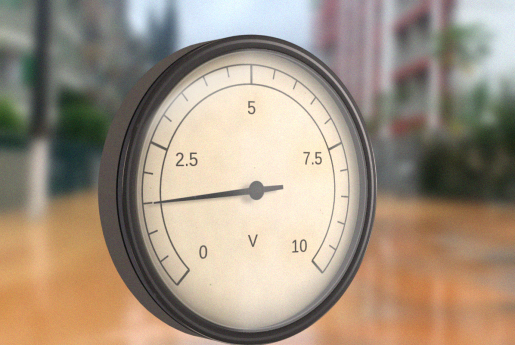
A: 1.5 V
